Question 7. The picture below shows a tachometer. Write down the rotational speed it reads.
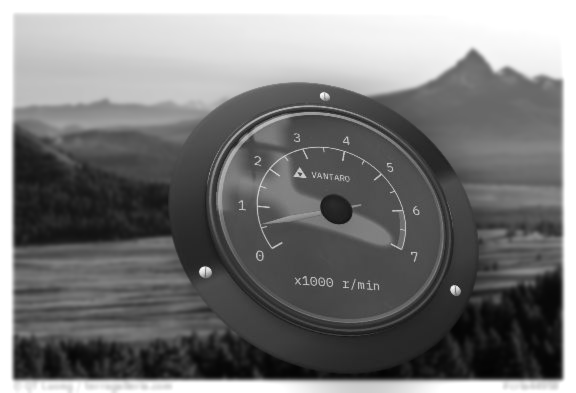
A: 500 rpm
